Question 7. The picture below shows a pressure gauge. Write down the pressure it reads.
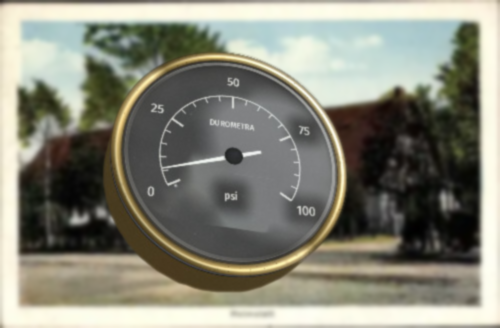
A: 5 psi
